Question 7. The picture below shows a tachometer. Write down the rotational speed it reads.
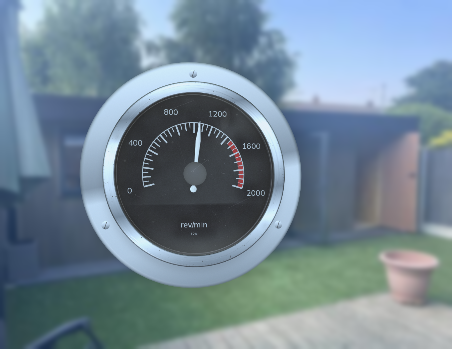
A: 1050 rpm
